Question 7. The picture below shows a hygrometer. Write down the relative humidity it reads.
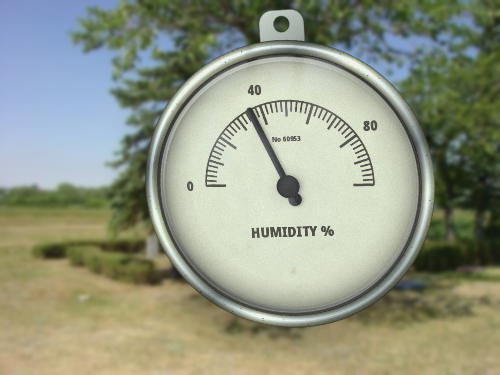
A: 36 %
